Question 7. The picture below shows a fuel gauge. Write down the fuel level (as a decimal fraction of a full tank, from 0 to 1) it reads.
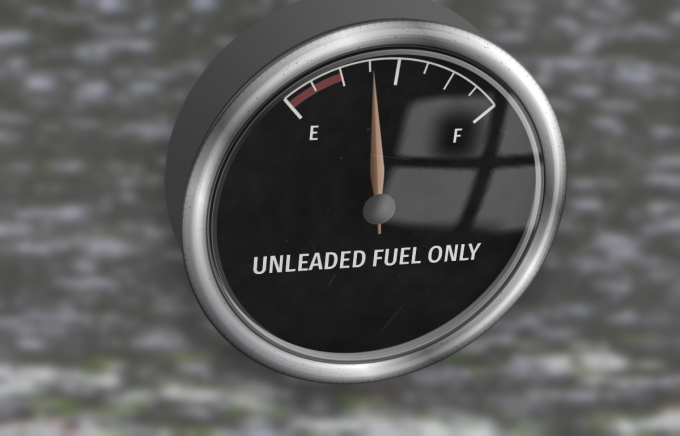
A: 0.375
